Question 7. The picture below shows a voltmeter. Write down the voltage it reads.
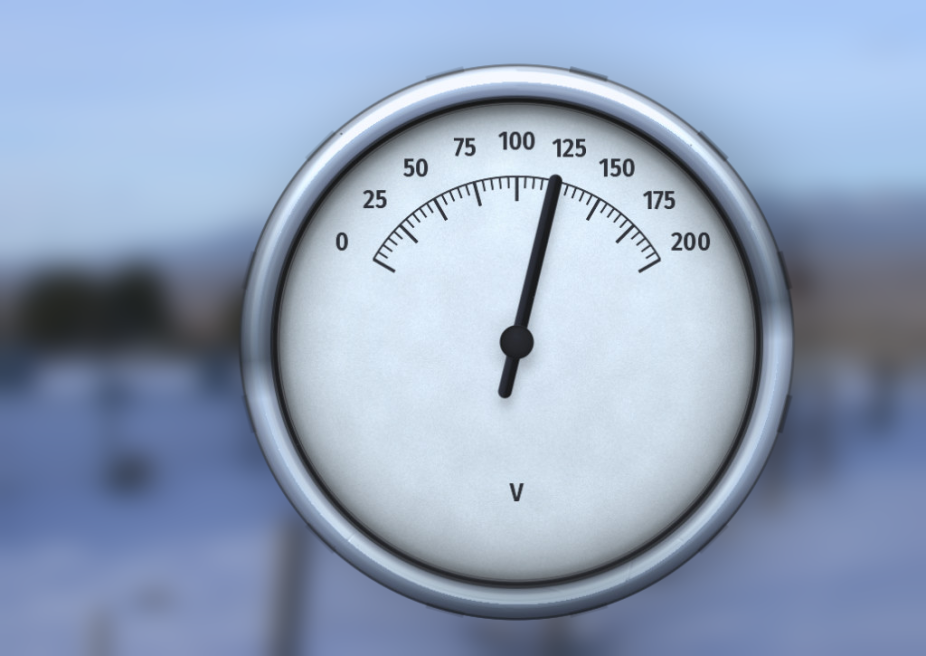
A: 122.5 V
